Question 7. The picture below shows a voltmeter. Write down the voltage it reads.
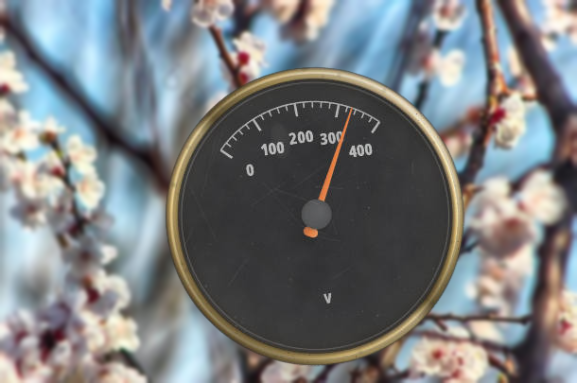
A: 330 V
